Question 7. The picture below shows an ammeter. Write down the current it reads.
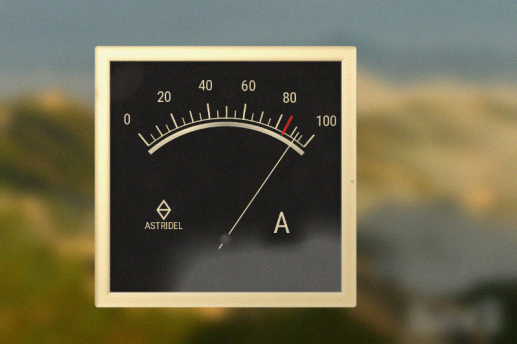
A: 92.5 A
